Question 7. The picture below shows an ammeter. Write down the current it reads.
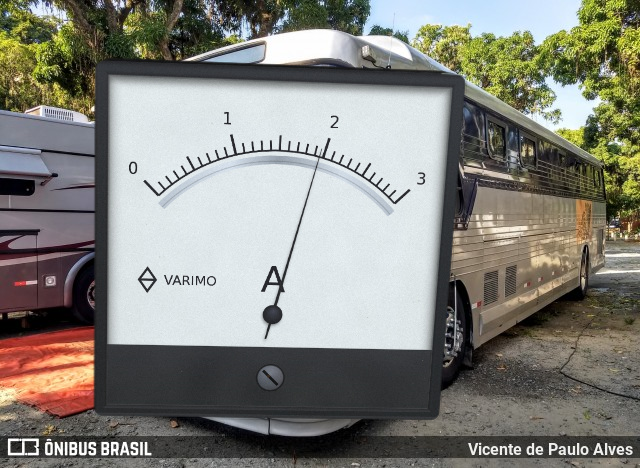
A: 1.95 A
